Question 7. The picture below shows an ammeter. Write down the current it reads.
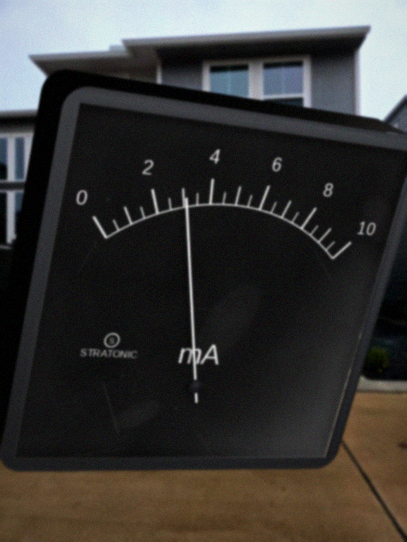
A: 3 mA
